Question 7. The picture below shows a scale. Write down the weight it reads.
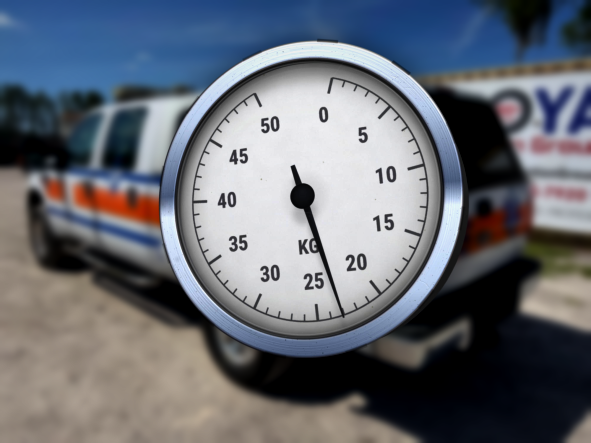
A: 23 kg
